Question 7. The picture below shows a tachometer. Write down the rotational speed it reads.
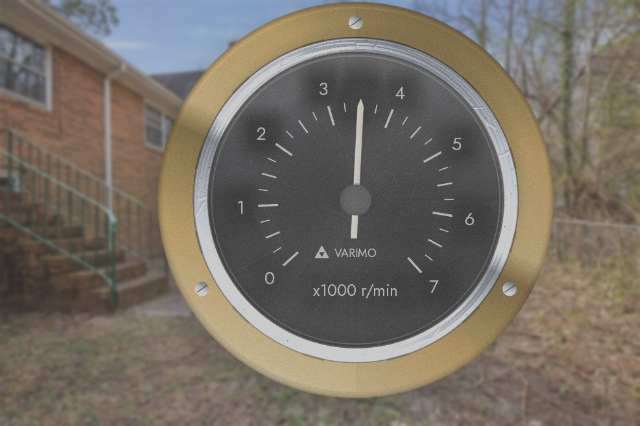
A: 3500 rpm
